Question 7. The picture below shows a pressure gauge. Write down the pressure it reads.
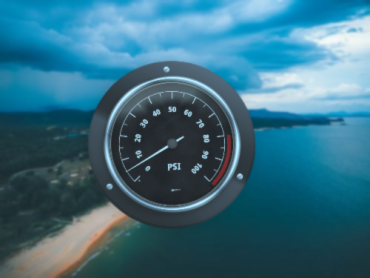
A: 5 psi
